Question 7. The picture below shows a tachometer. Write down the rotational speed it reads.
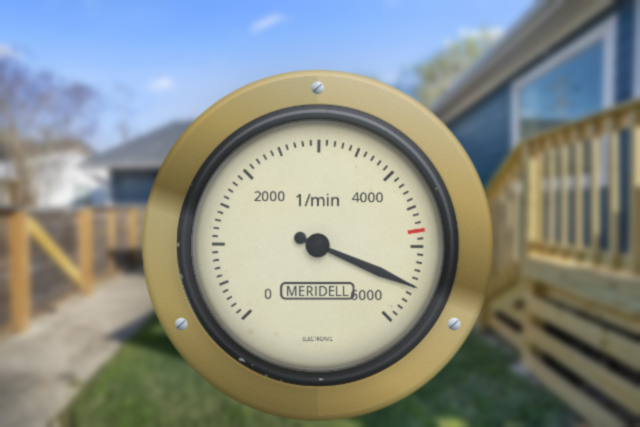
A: 5500 rpm
